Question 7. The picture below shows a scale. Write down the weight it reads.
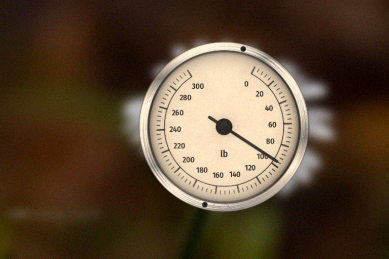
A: 96 lb
